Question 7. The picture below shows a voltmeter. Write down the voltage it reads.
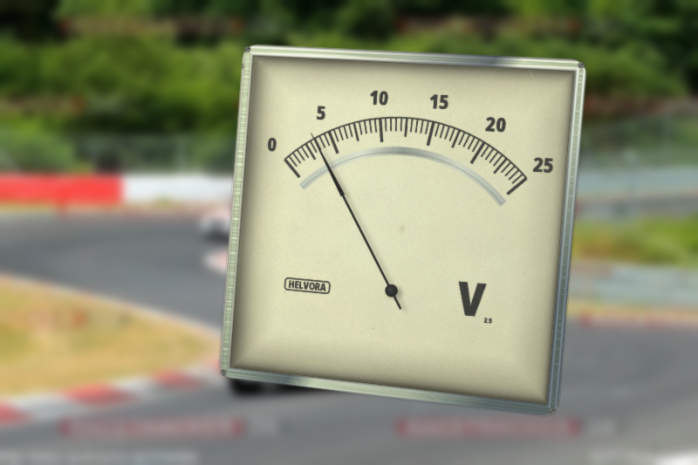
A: 3.5 V
